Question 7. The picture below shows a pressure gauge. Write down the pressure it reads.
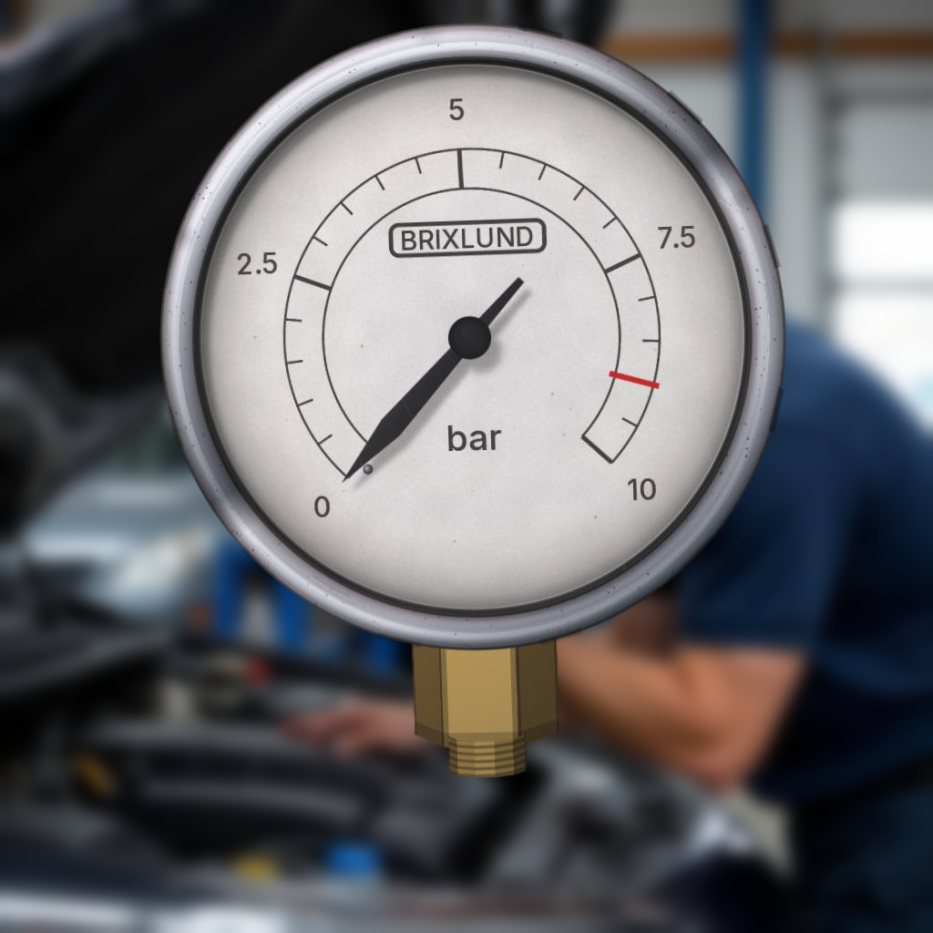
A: 0 bar
